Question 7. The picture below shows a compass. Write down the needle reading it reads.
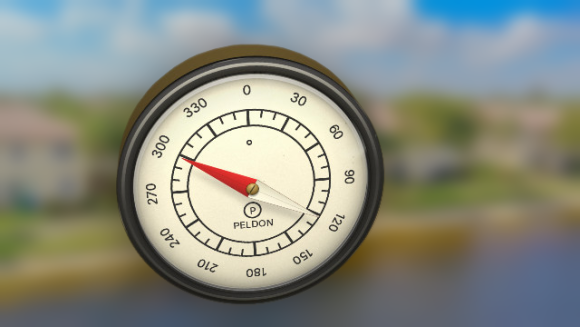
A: 300 °
